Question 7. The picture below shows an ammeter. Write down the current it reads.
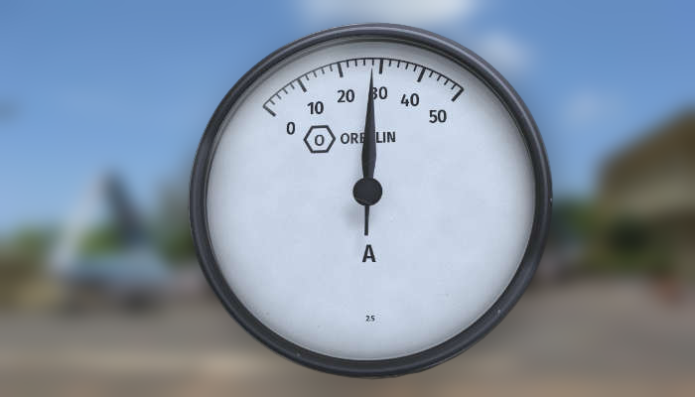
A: 28 A
